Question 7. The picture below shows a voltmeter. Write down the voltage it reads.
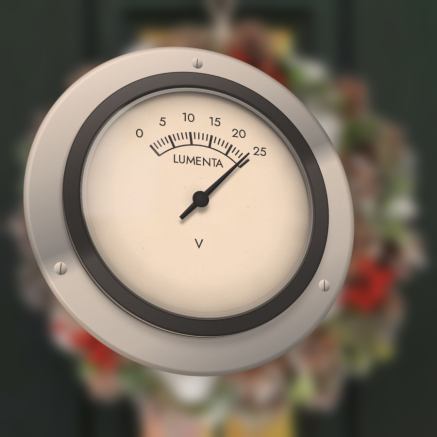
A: 24 V
